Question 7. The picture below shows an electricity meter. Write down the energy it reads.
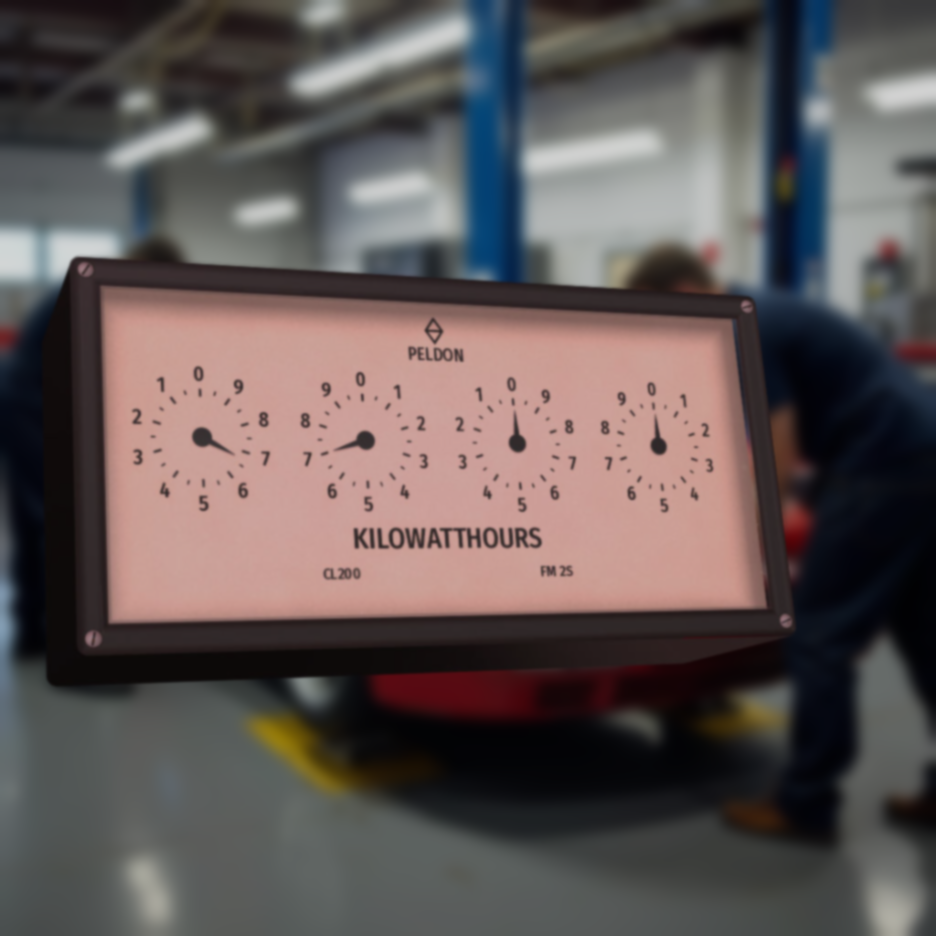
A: 6700 kWh
